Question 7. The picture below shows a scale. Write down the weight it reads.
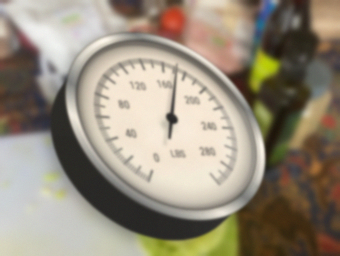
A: 170 lb
